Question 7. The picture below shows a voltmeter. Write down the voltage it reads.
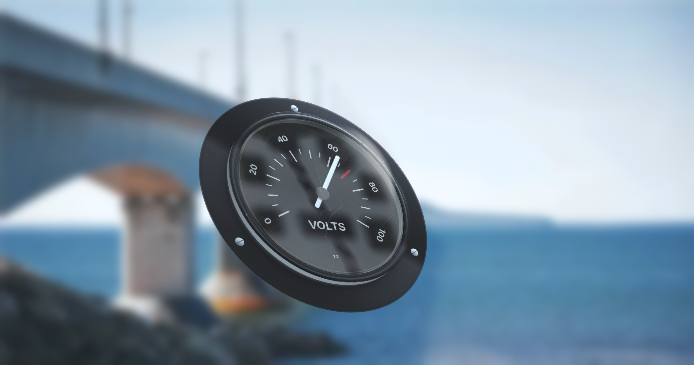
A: 62.5 V
